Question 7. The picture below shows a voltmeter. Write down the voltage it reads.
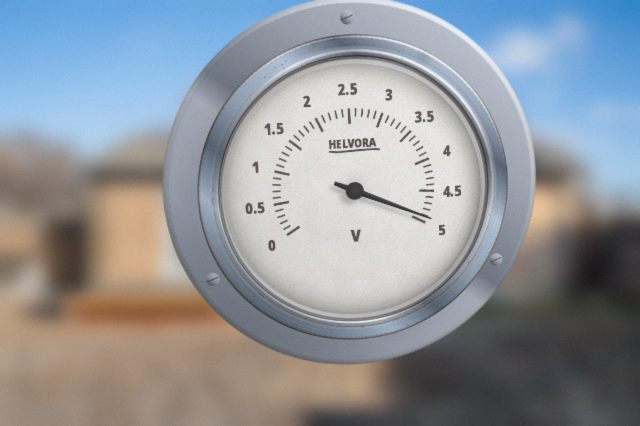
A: 4.9 V
